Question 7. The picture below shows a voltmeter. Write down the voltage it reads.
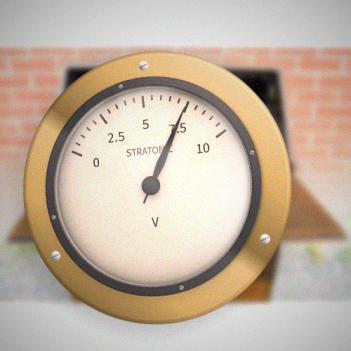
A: 7.5 V
